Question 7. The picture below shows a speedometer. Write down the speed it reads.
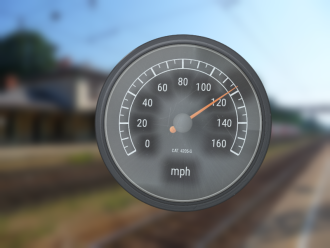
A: 117.5 mph
